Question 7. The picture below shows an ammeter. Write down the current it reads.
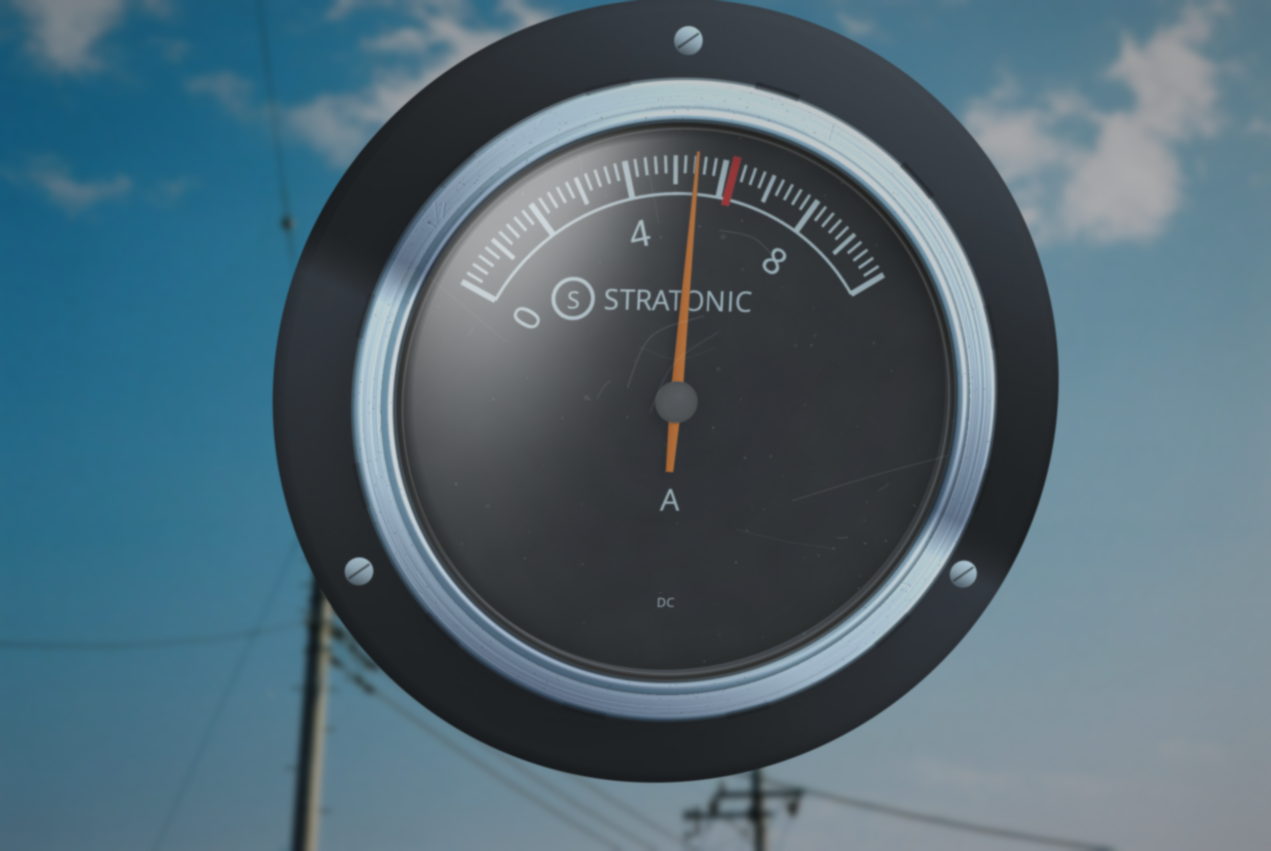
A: 5.4 A
